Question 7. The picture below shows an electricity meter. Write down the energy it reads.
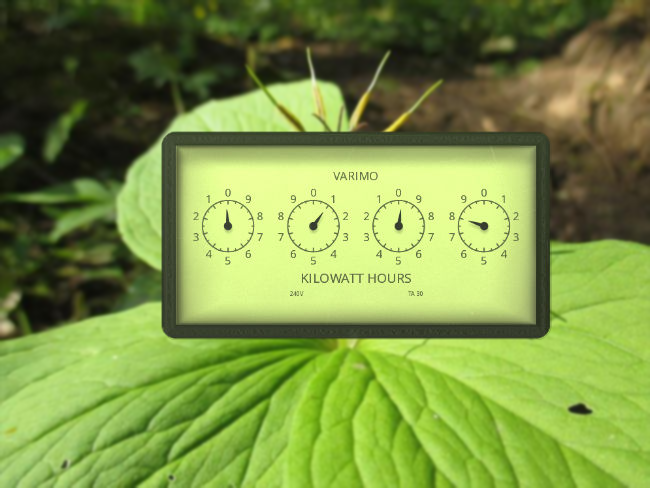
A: 98 kWh
